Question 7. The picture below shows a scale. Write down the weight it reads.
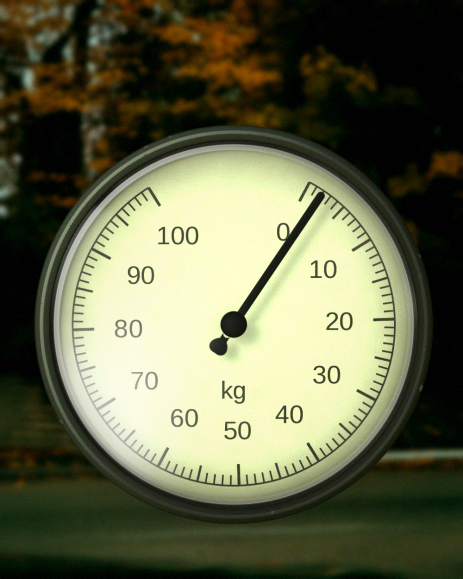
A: 2 kg
